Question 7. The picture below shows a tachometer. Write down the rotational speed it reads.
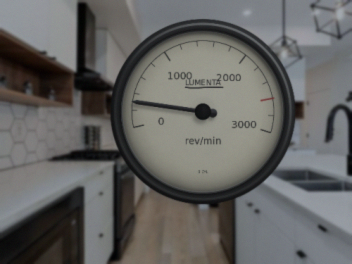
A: 300 rpm
